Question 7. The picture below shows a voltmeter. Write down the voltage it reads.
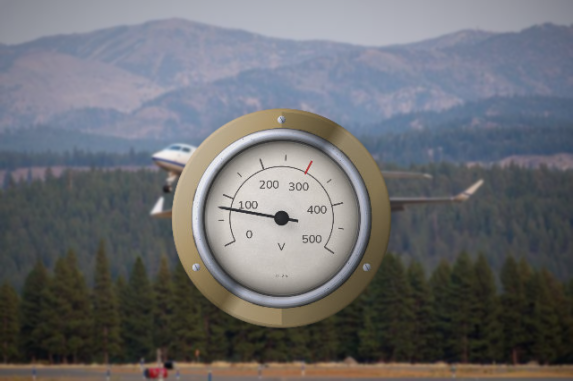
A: 75 V
